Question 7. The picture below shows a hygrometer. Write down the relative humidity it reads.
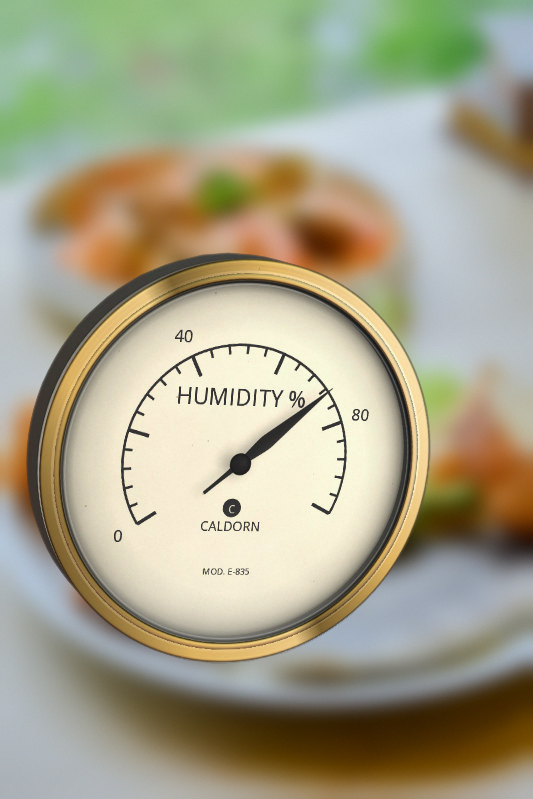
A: 72 %
